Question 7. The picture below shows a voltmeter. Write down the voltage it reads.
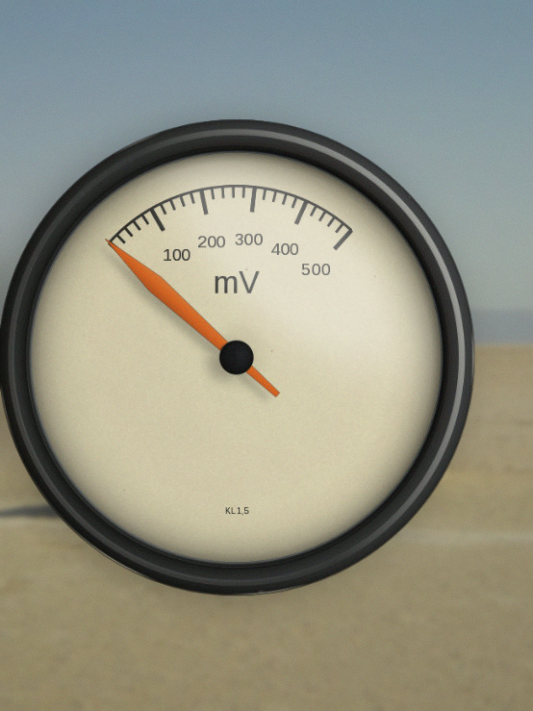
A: 0 mV
